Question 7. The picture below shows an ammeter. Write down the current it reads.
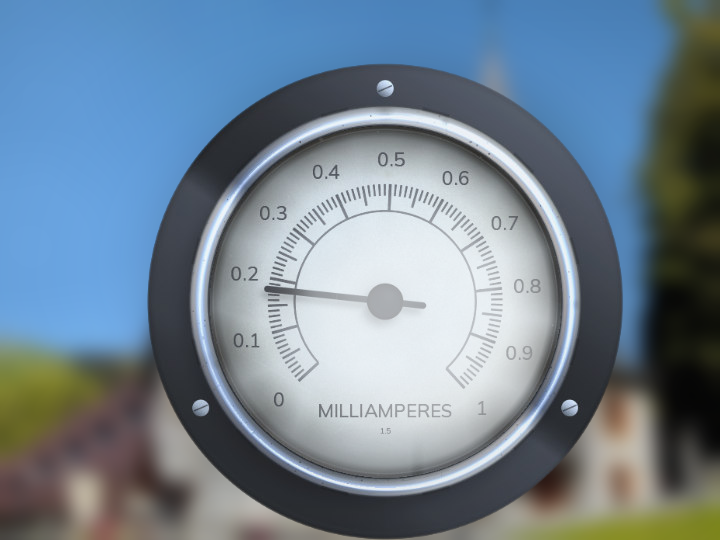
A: 0.18 mA
